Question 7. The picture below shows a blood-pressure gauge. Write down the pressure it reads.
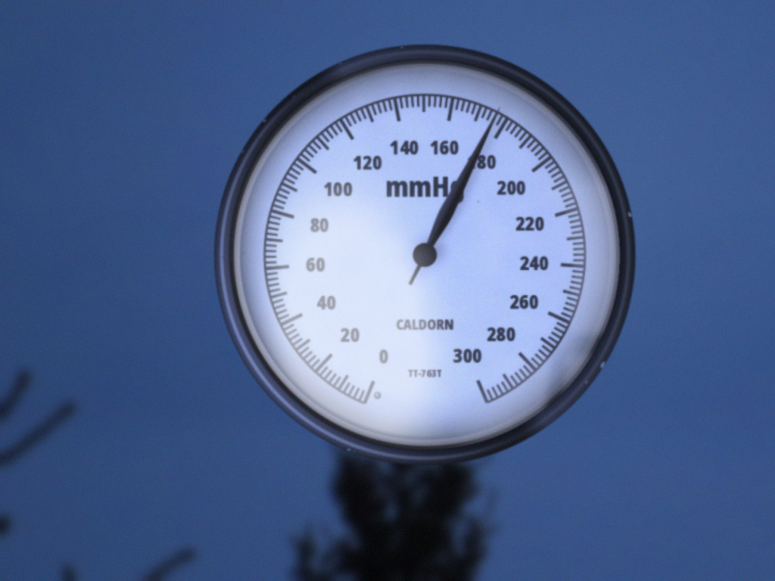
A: 176 mmHg
